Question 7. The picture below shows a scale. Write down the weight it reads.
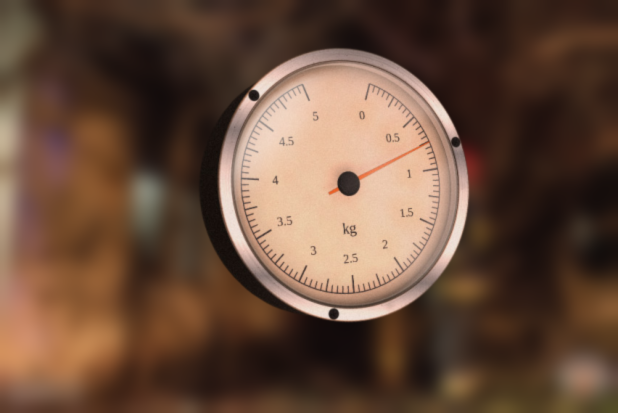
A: 0.75 kg
